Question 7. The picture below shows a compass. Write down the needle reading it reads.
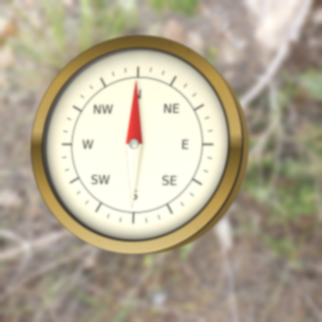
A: 0 °
